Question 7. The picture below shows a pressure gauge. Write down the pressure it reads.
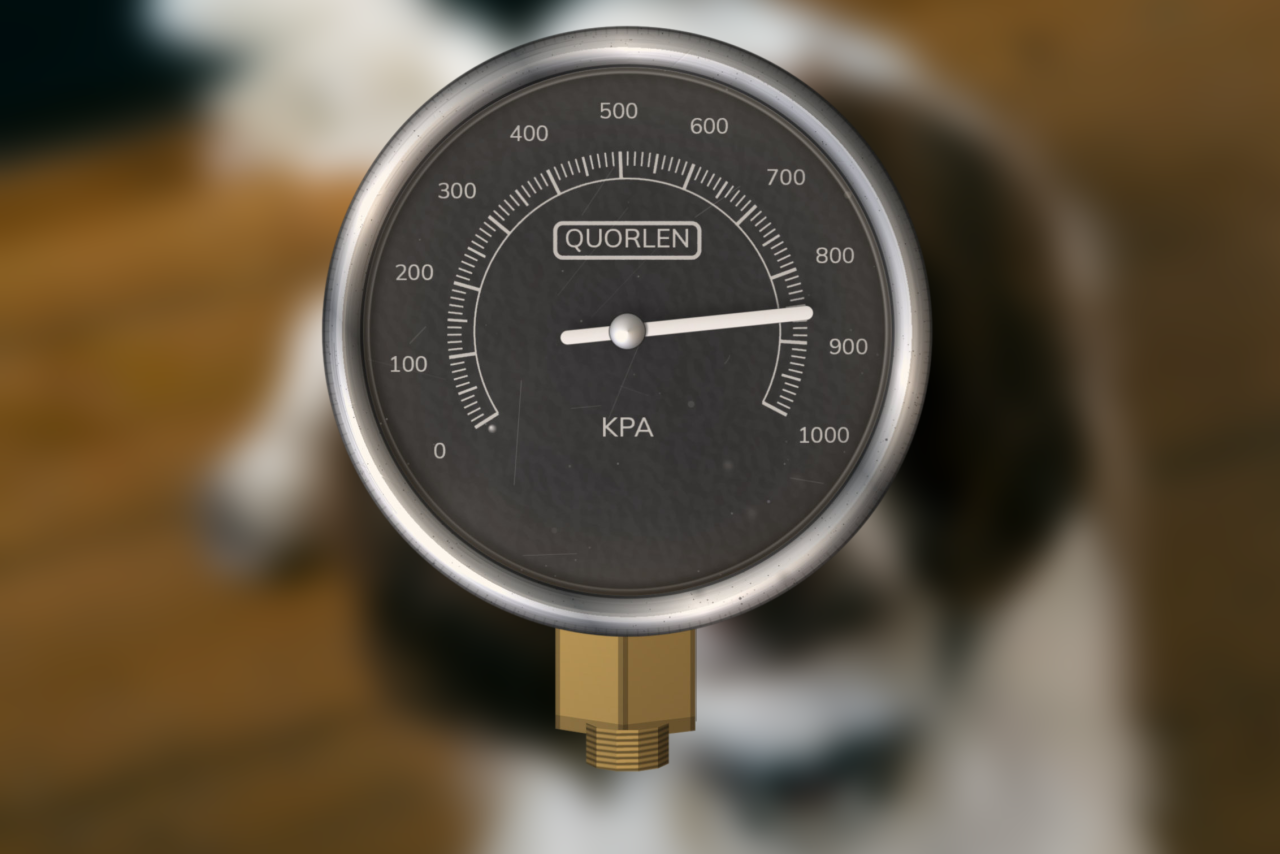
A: 860 kPa
